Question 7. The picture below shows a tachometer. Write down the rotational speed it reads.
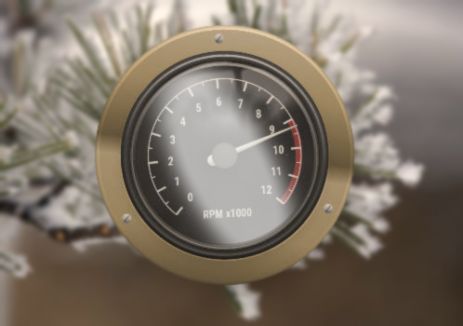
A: 9250 rpm
